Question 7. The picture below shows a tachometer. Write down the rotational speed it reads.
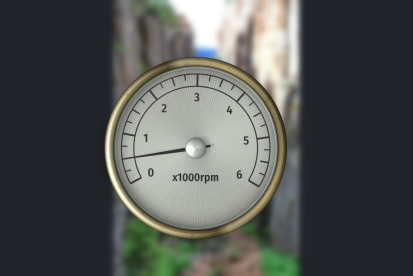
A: 500 rpm
